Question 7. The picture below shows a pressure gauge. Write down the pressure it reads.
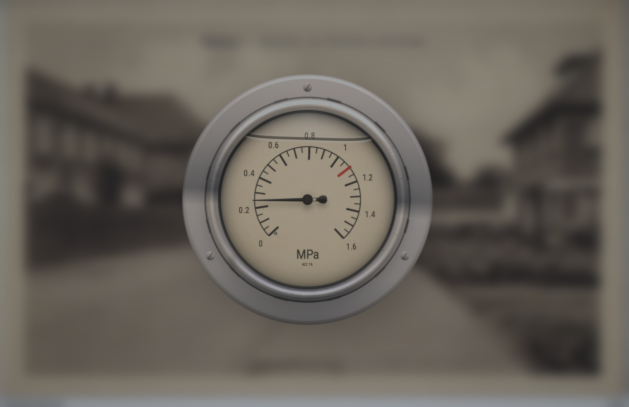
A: 0.25 MPa
